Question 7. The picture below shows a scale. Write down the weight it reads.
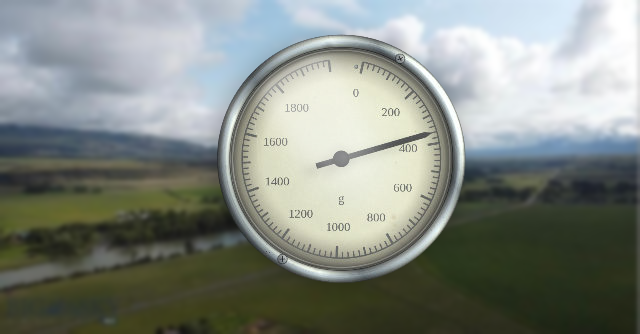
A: 360 g
